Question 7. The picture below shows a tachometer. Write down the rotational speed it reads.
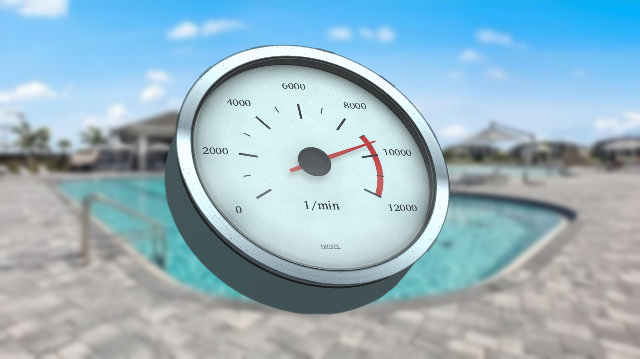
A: 9500 rpm
